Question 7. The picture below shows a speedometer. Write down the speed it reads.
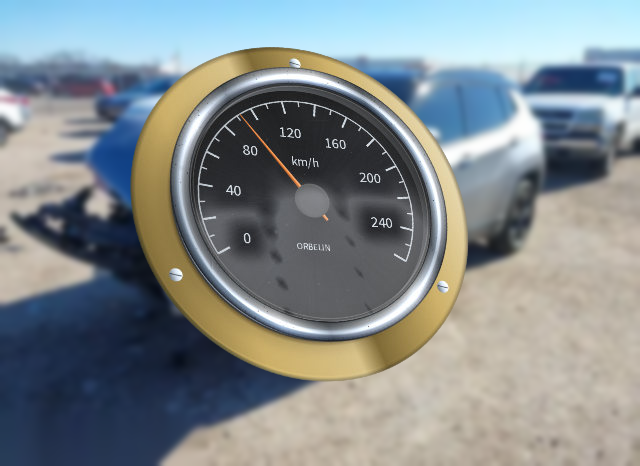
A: 90 km/h
